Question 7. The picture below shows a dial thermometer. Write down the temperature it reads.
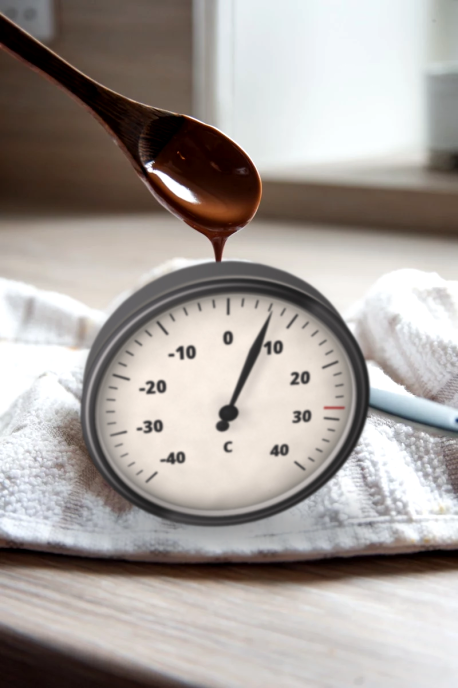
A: 6 °C
